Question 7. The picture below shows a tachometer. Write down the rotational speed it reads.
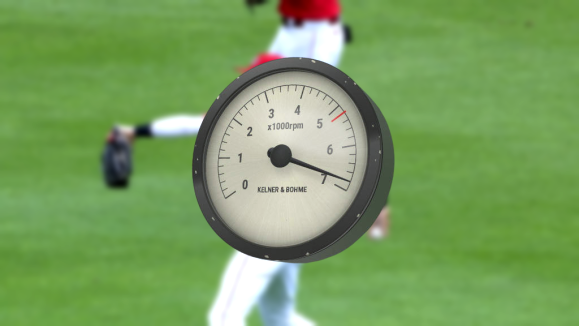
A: 6800 rpm
